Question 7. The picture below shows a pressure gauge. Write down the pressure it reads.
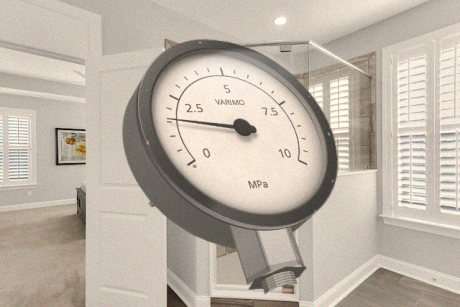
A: 1.5 MPa
